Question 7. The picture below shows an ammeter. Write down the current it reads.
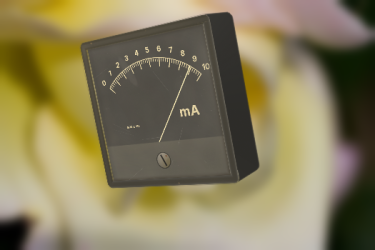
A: 9 mA
